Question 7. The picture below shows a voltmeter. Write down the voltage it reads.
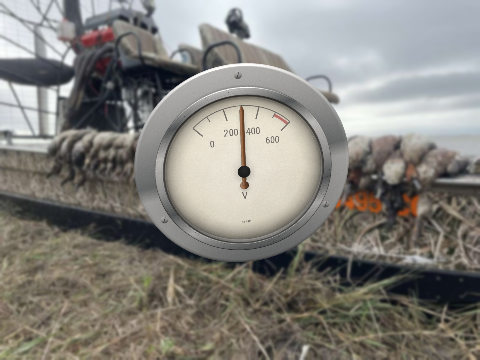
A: 300 V
